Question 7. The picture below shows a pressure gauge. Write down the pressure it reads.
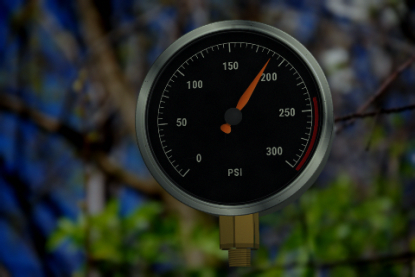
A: 190 psi
